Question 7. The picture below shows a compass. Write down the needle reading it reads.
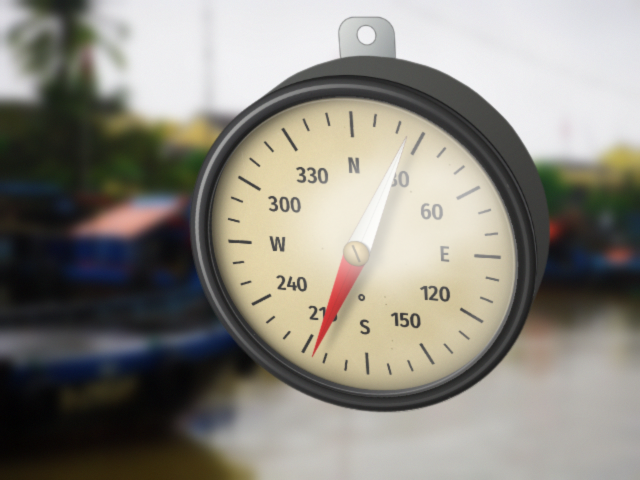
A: 205 °
